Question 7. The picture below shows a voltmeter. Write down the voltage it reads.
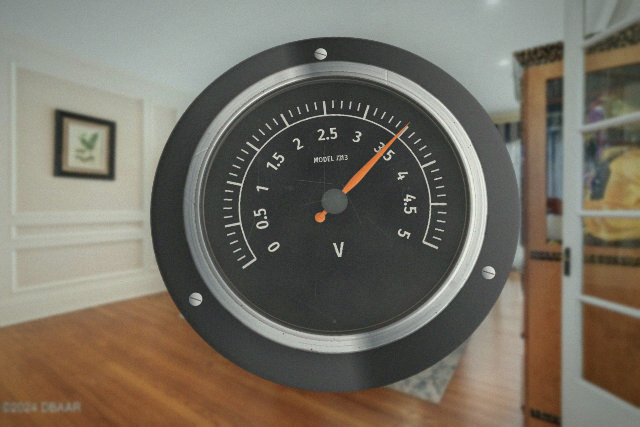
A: 3.5 V
